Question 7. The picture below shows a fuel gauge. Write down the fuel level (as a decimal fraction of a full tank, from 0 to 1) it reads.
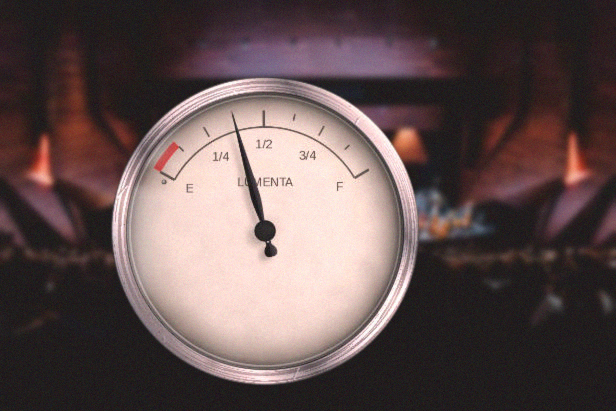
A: 0.375
